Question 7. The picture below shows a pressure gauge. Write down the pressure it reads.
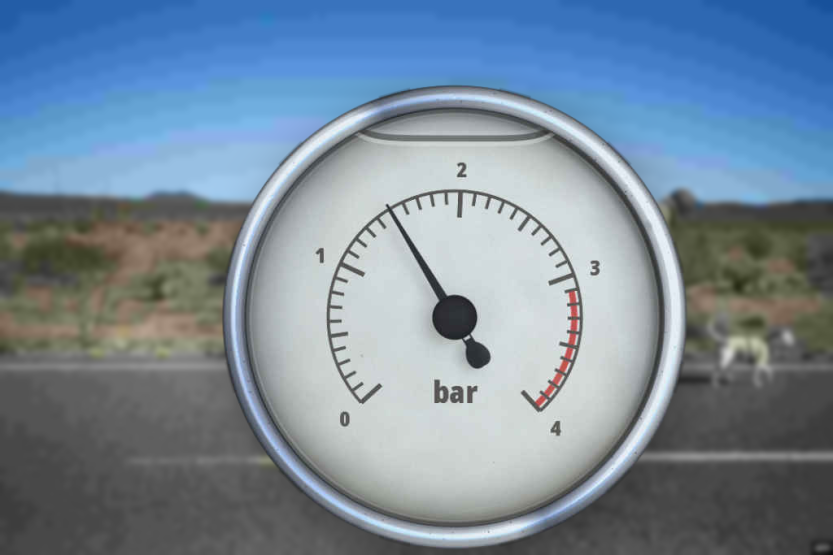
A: 1.5 bar
